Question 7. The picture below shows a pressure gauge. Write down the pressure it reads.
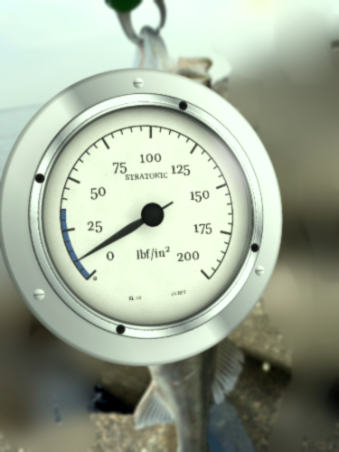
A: 10 psi
